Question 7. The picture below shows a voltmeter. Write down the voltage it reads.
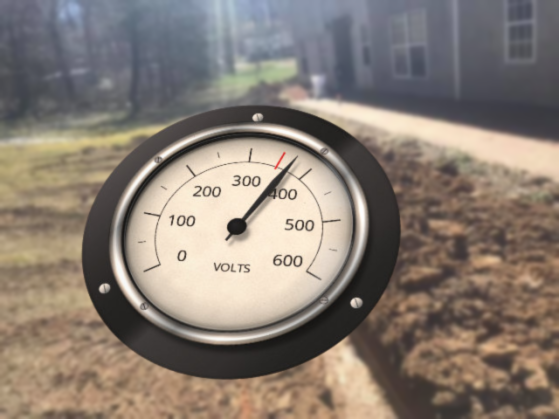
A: 375 V
